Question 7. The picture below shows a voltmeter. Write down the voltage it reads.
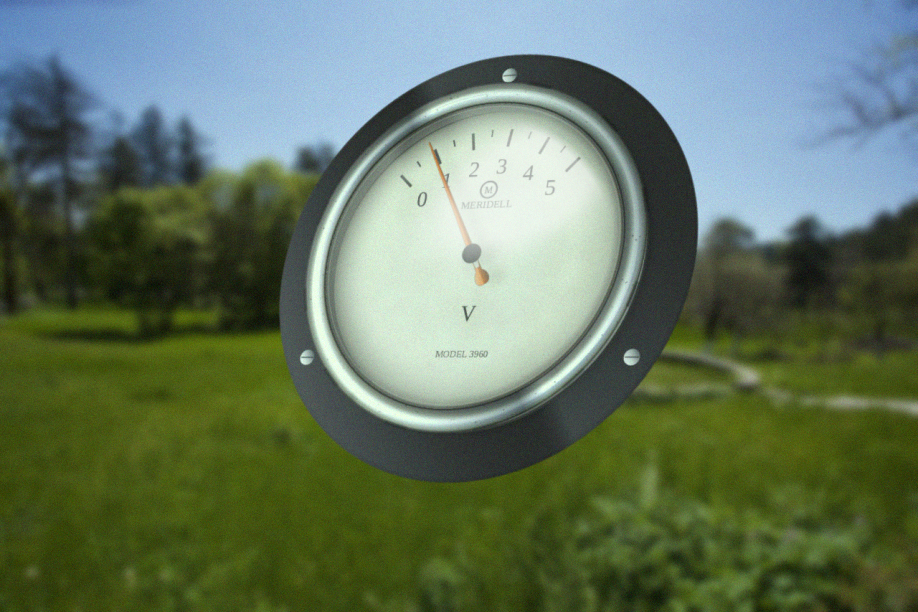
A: 1 V
